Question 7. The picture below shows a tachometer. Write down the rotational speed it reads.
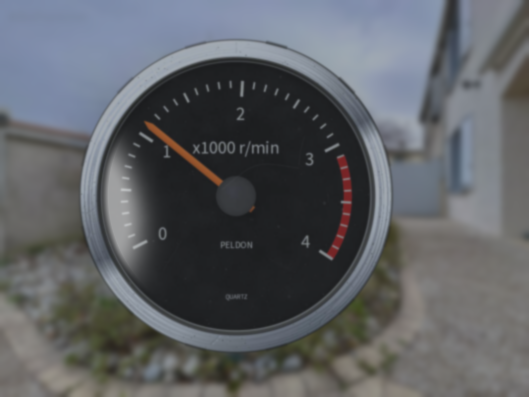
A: 1100 rpm
